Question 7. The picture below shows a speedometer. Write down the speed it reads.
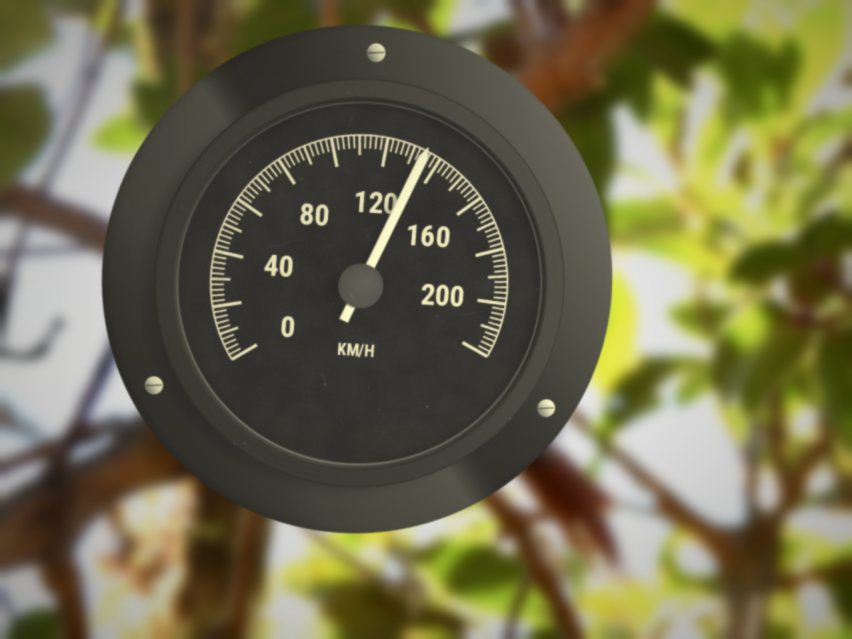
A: 134 km/h
